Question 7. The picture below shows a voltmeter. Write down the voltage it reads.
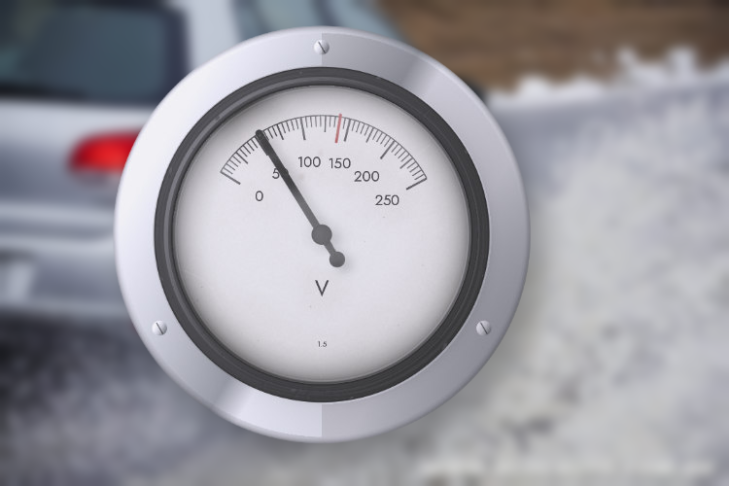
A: 55 V
